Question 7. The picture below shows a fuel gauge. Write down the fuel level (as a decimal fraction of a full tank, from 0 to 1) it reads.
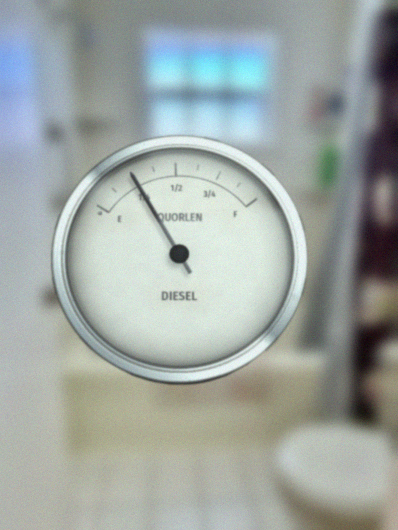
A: 0.25
